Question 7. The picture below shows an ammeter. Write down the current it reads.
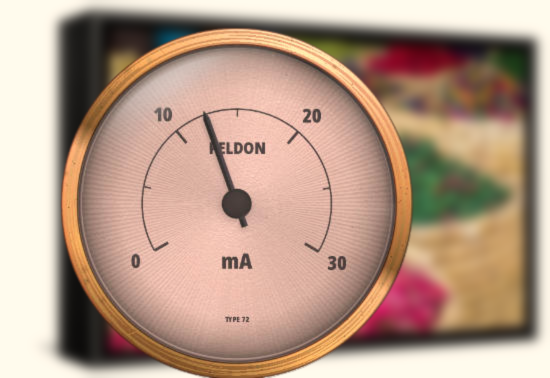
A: 12.5 mA
